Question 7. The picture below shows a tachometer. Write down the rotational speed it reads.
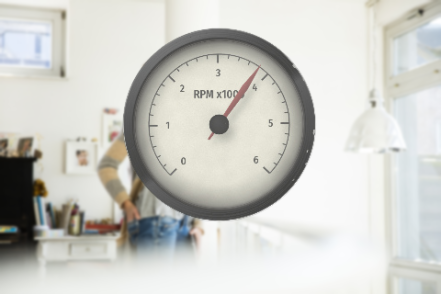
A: 3800 rpm
